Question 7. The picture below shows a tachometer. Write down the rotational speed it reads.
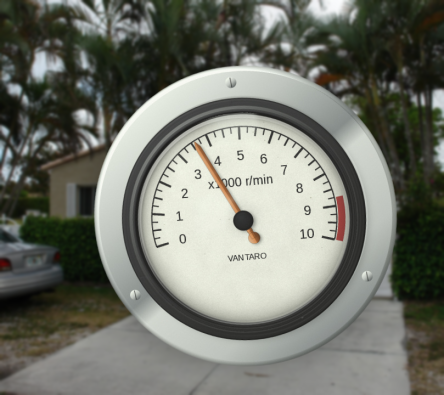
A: 3625 rpm
